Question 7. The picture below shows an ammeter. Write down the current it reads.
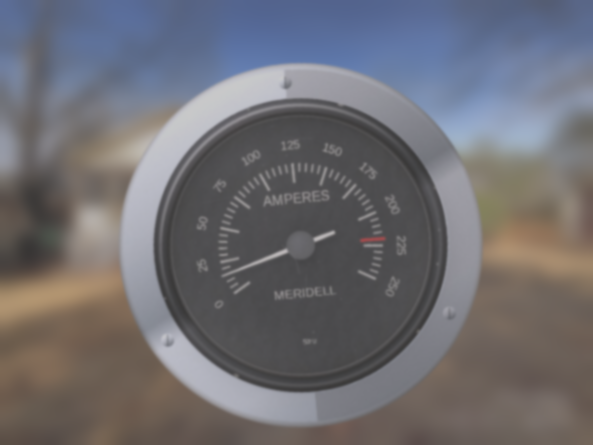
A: 15 A
